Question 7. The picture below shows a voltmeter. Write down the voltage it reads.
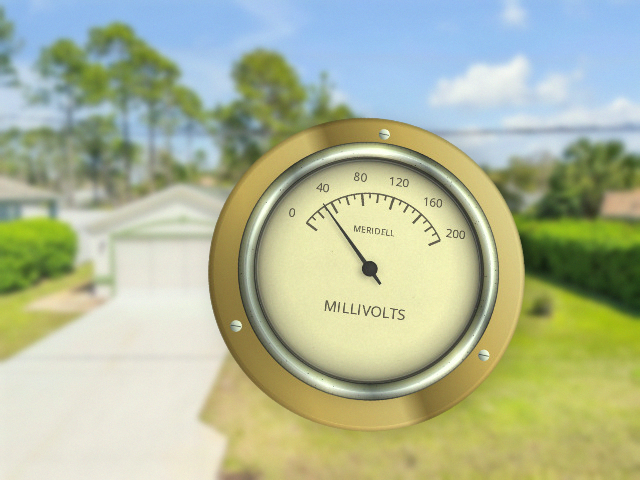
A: 30 mV
